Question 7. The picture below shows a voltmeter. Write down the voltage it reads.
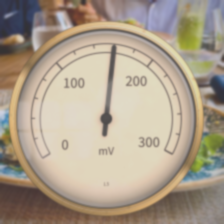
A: 160 mV
